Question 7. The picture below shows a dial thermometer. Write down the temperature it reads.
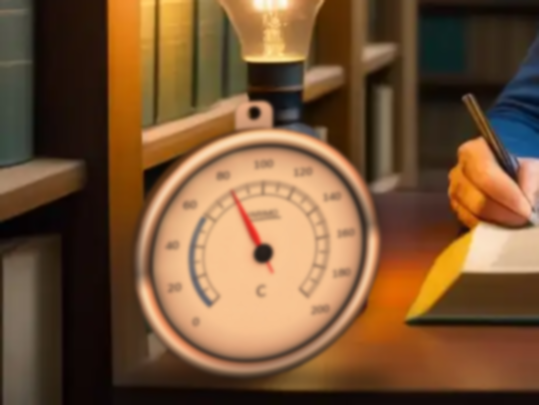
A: 80 °C
